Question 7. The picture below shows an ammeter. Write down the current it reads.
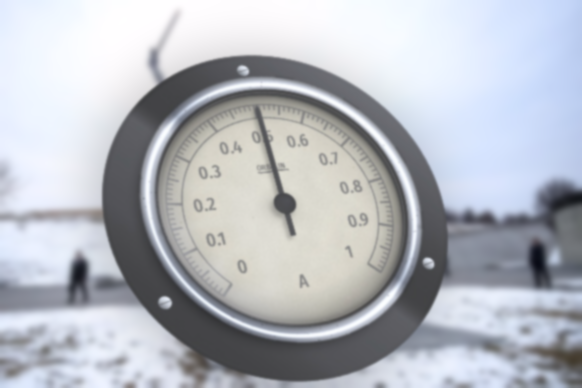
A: 0.5 A
